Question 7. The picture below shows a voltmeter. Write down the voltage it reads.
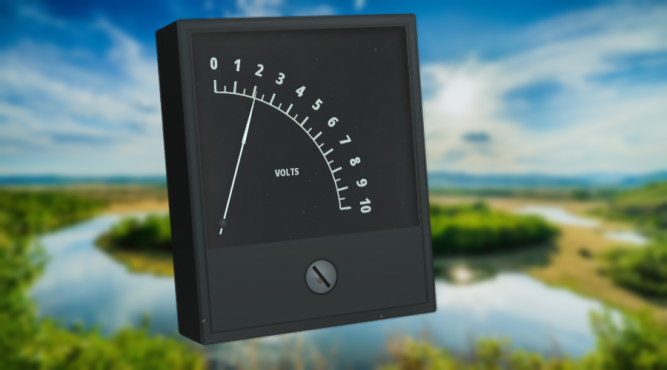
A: 2 V
